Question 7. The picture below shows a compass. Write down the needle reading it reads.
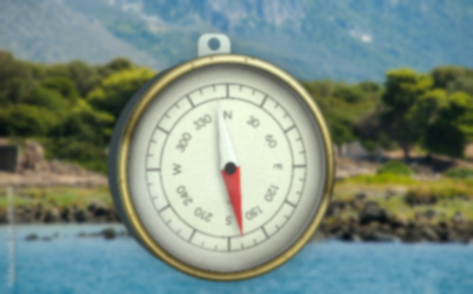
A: 170 °
